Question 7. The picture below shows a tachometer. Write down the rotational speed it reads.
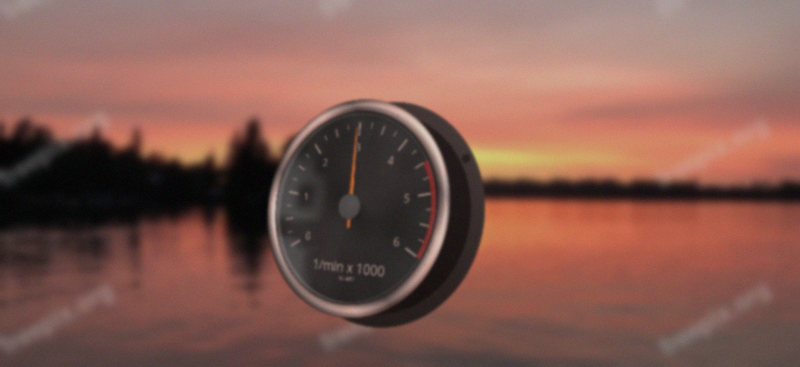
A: 3000 rpm
